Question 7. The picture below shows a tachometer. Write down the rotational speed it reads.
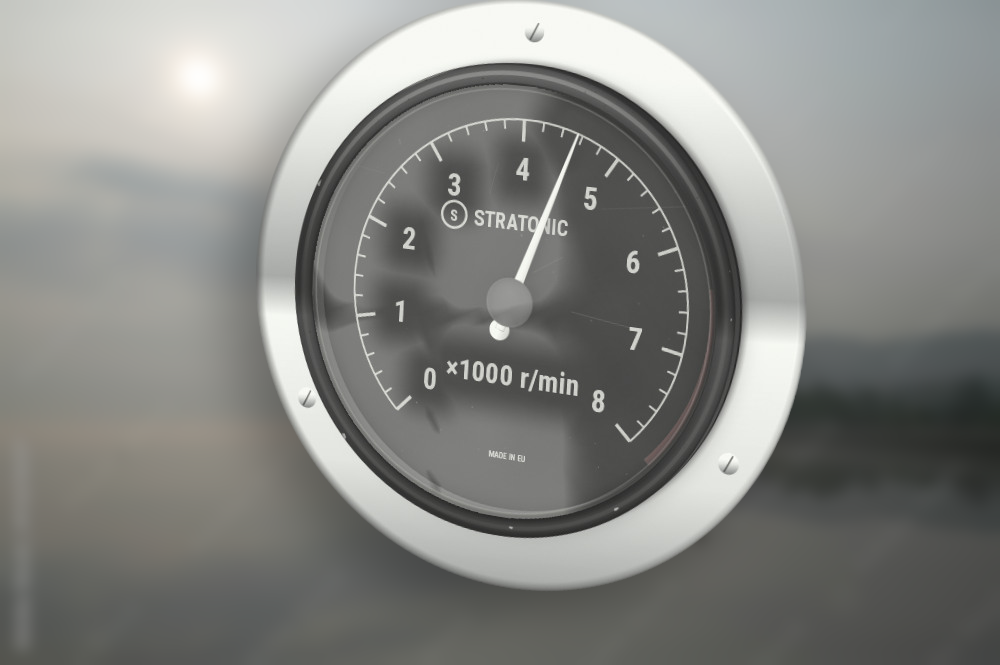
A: 4600 rpm
